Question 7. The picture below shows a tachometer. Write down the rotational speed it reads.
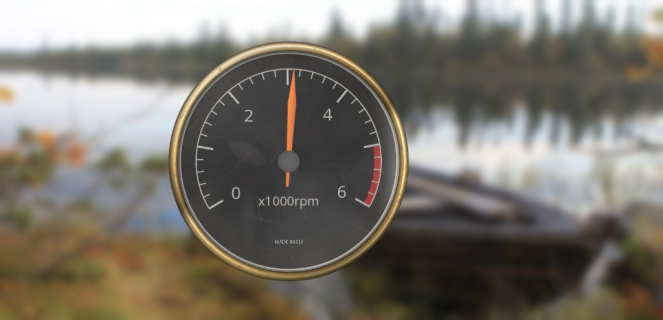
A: 3100 rpm
